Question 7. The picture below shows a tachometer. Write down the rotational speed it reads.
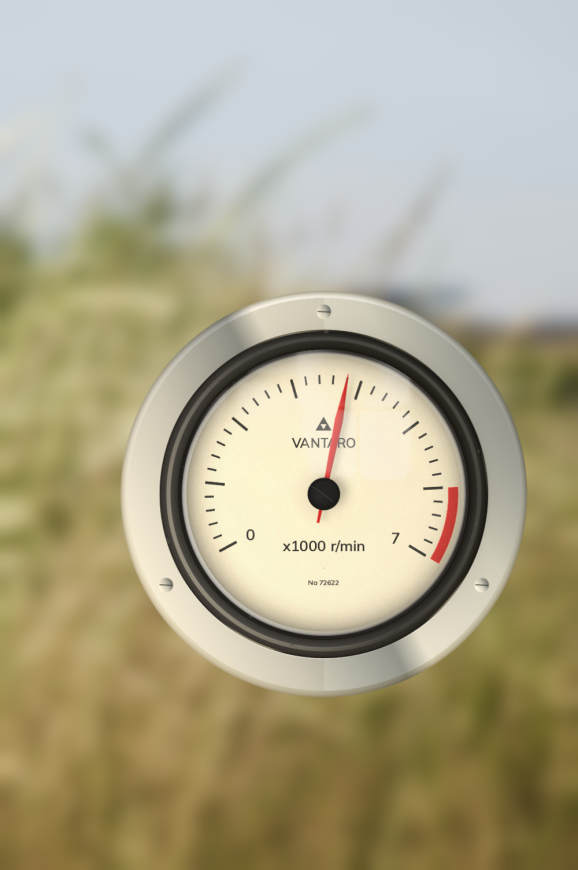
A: 3800 rpm
